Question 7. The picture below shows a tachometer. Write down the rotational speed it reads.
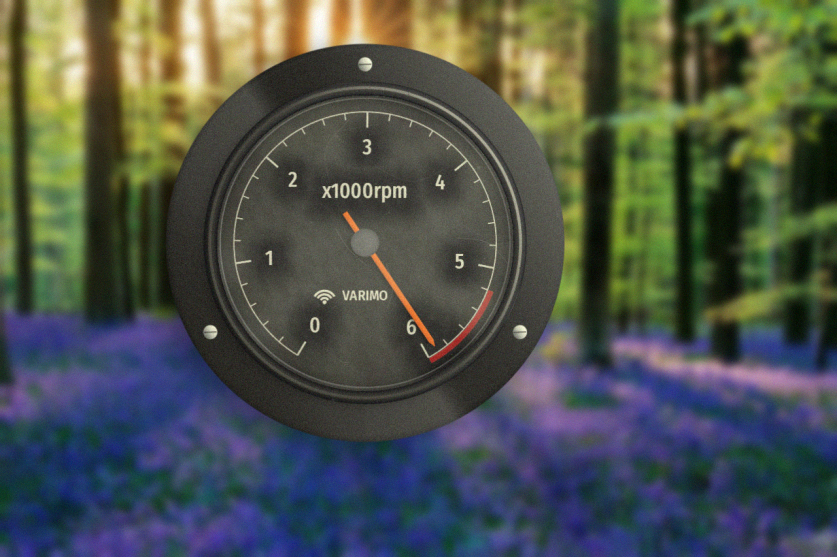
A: 5900 rpm
